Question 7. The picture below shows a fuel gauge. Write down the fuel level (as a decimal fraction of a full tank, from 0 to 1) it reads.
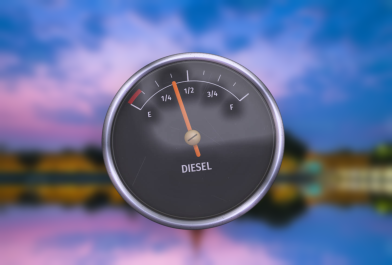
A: 0.375
